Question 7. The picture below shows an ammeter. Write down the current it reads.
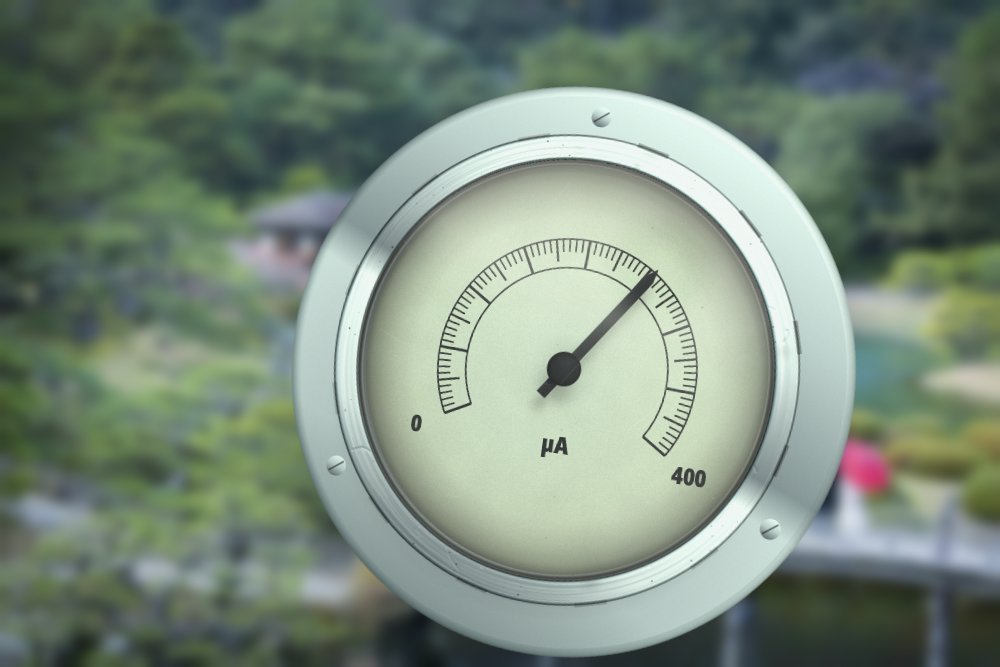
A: 255 µA
